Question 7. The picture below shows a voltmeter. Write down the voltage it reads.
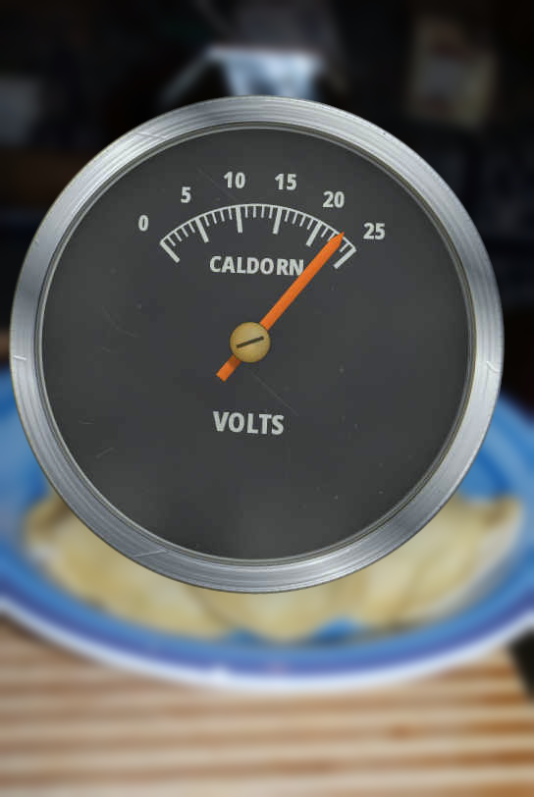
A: 23 V
